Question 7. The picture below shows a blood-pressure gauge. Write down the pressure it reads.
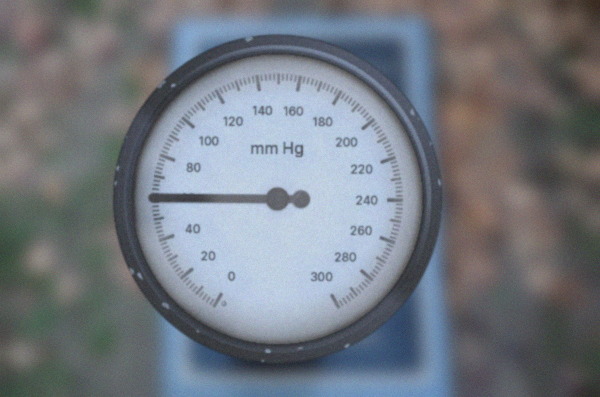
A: 60 mmHg
